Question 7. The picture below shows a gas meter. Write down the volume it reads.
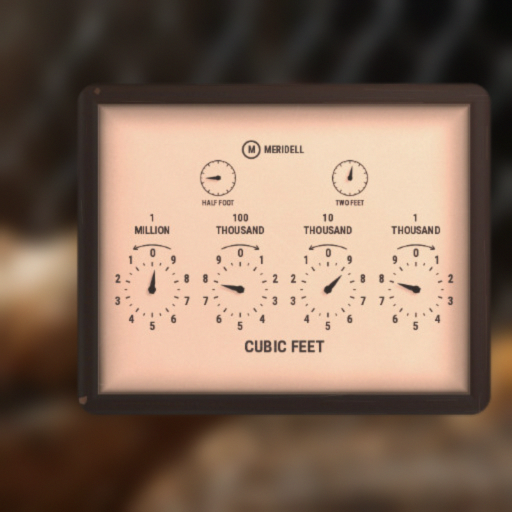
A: 978800 ft³
